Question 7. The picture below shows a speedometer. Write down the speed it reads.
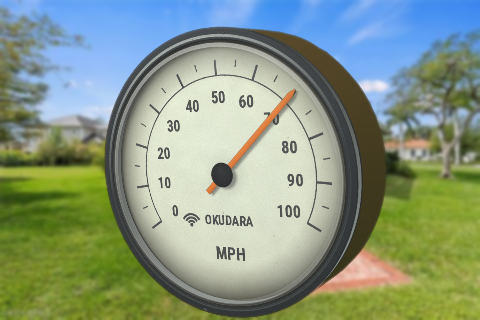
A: 70 mph
